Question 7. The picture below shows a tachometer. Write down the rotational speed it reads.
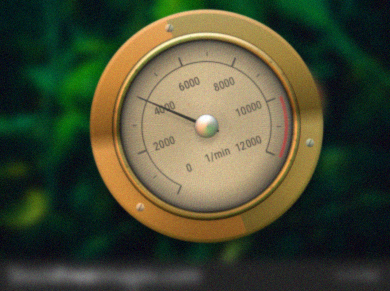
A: 4000 rpm
